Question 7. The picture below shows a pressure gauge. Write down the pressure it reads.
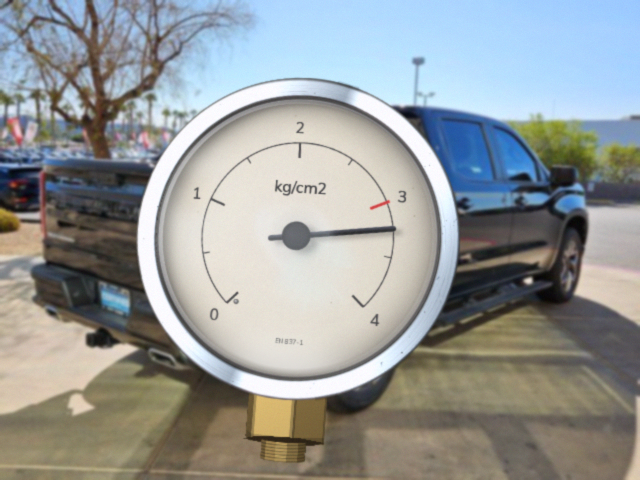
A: 3.25 kg/cm²
